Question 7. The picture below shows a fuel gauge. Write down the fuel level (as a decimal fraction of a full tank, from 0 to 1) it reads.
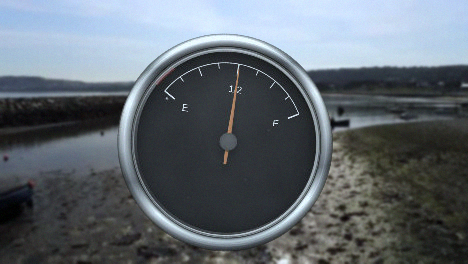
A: 0.5
